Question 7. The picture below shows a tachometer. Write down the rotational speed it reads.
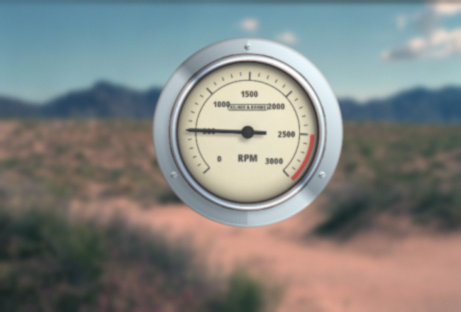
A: 500 rpm
